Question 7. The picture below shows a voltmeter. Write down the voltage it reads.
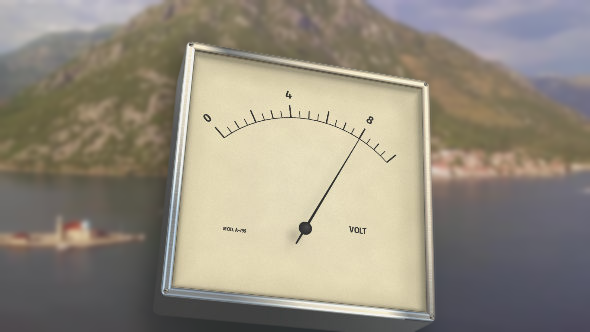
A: 8 V
